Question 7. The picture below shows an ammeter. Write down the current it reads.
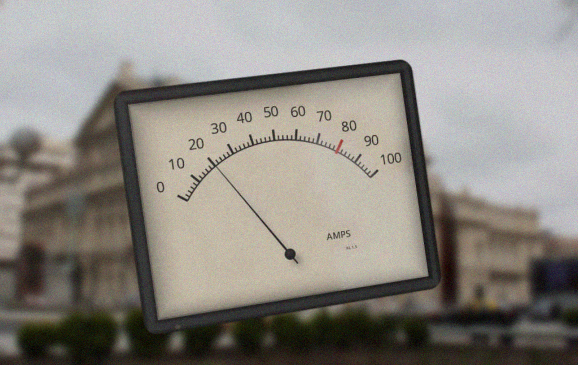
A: 20 A
